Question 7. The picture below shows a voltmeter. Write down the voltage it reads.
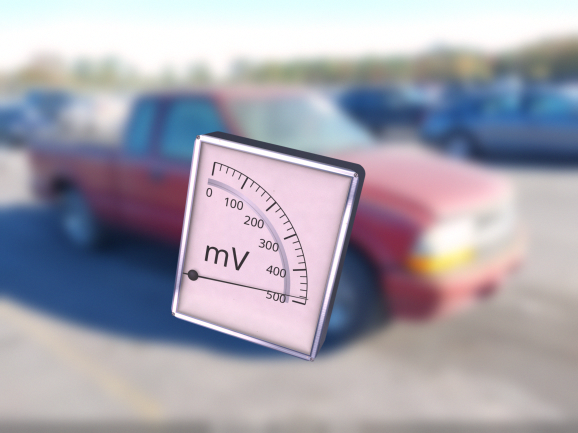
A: 480 mV
